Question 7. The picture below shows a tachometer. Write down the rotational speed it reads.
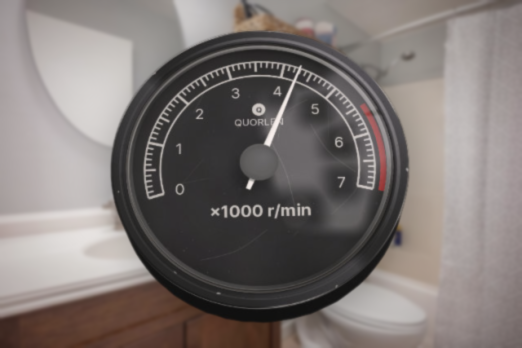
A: 4300 rpm
